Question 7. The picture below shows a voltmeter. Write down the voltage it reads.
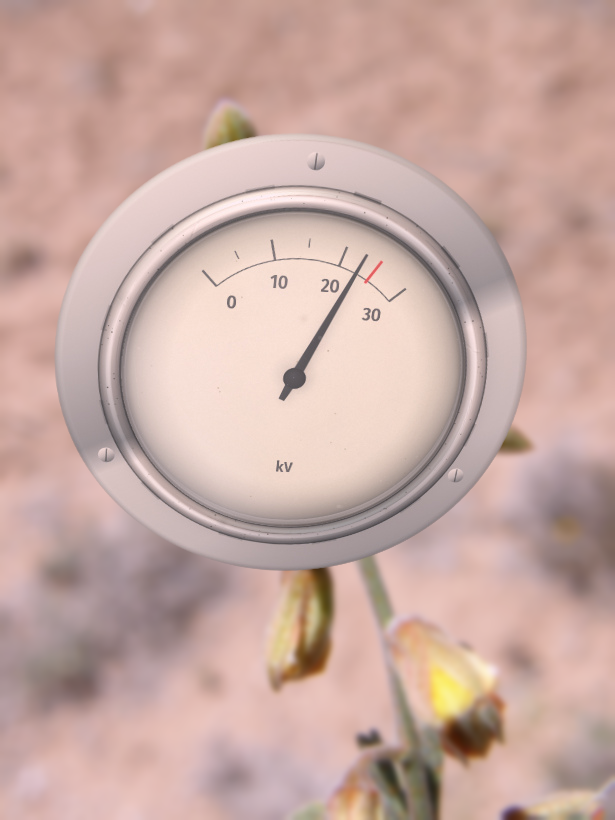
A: 22.5 kV
